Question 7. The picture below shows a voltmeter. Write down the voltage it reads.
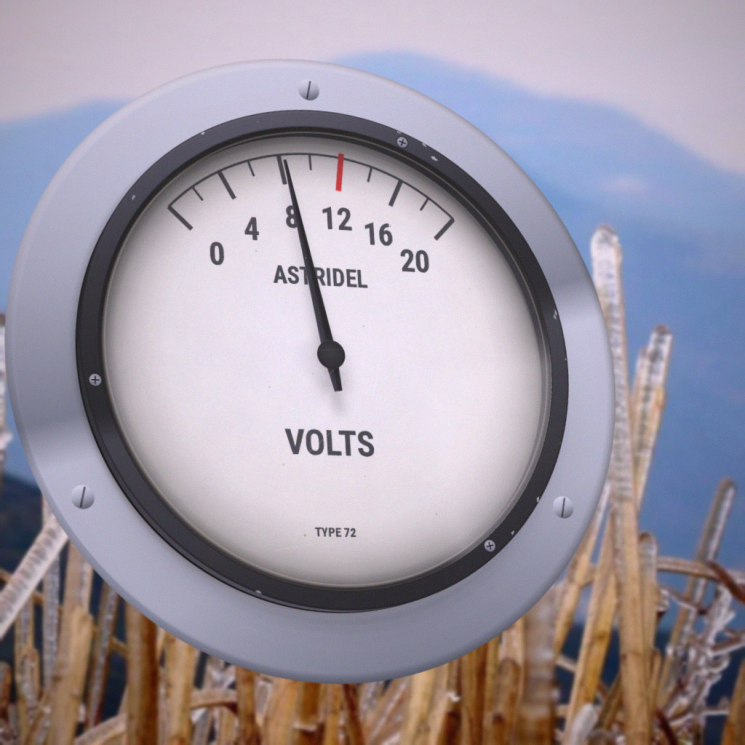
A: 8 V
